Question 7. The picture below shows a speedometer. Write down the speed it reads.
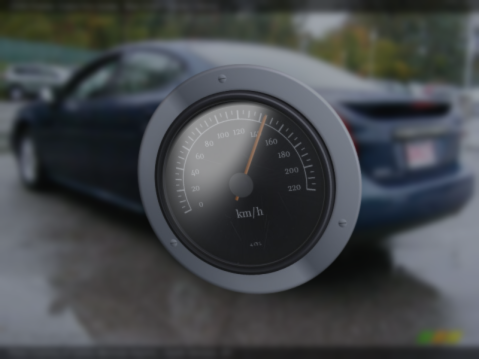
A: 145 km/h
